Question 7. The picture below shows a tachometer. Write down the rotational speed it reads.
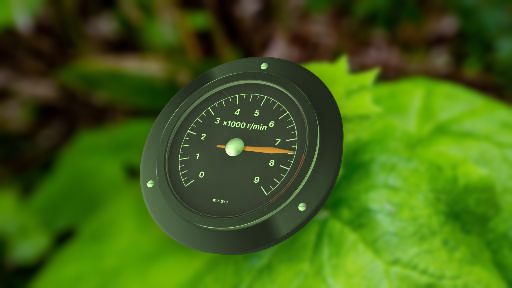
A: 7500 rpm
